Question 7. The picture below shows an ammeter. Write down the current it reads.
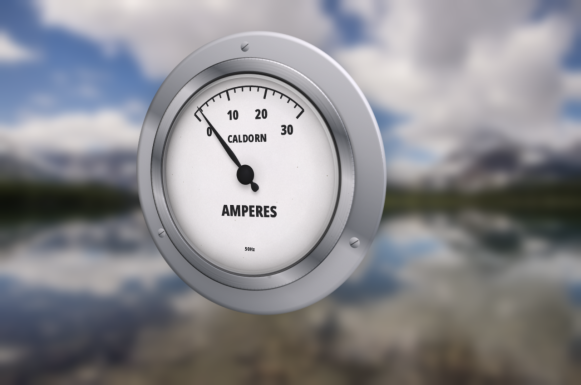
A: 2 A
